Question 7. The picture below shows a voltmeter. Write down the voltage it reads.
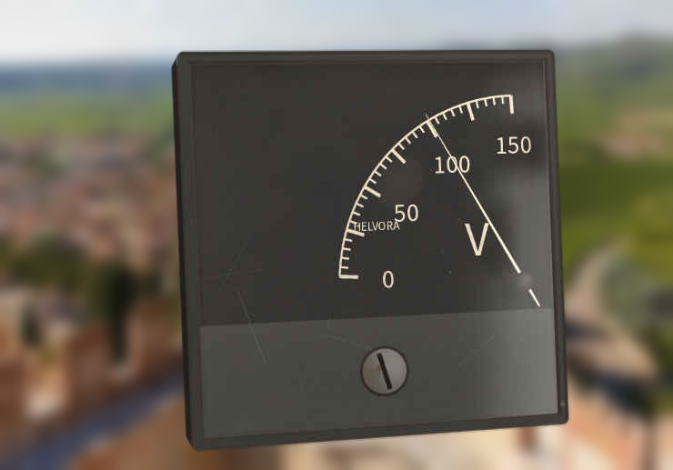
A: 100 V
